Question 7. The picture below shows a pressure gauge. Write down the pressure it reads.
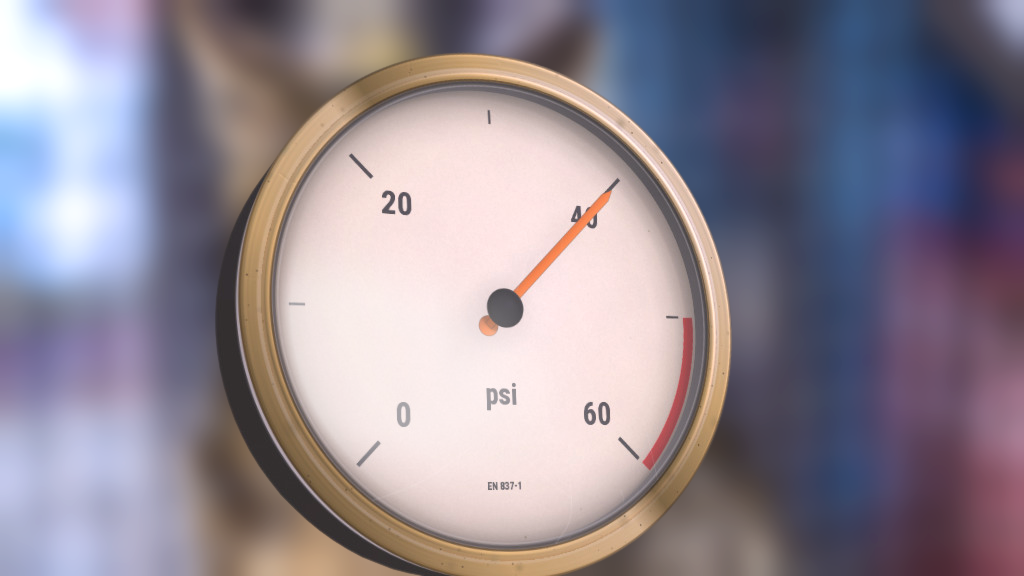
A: 40 psi
